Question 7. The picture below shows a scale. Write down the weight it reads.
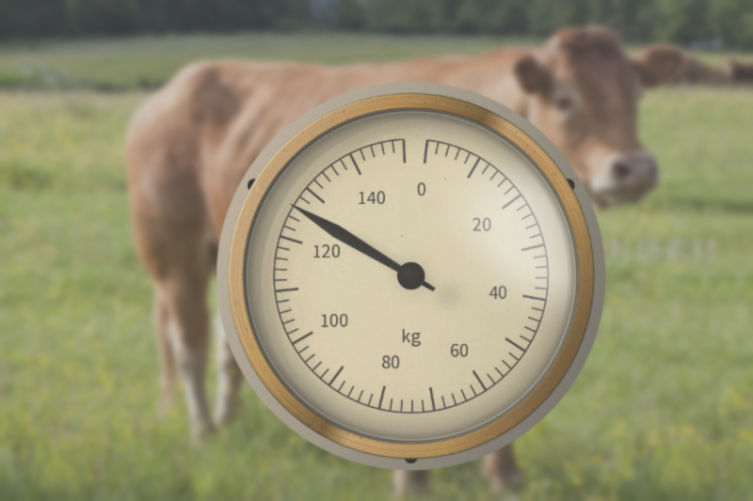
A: 126 kg
